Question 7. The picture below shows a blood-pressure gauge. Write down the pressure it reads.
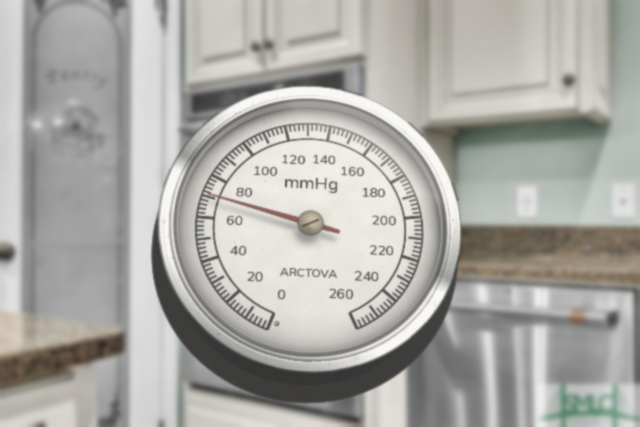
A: 70 mmHg
